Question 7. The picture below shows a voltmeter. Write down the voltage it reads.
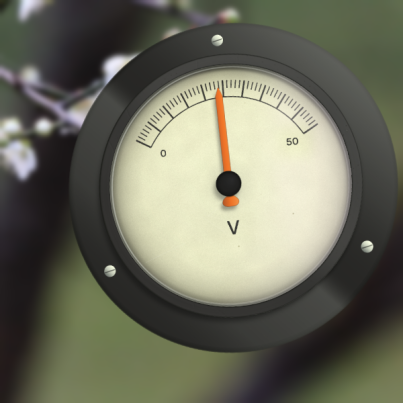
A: 24 V
